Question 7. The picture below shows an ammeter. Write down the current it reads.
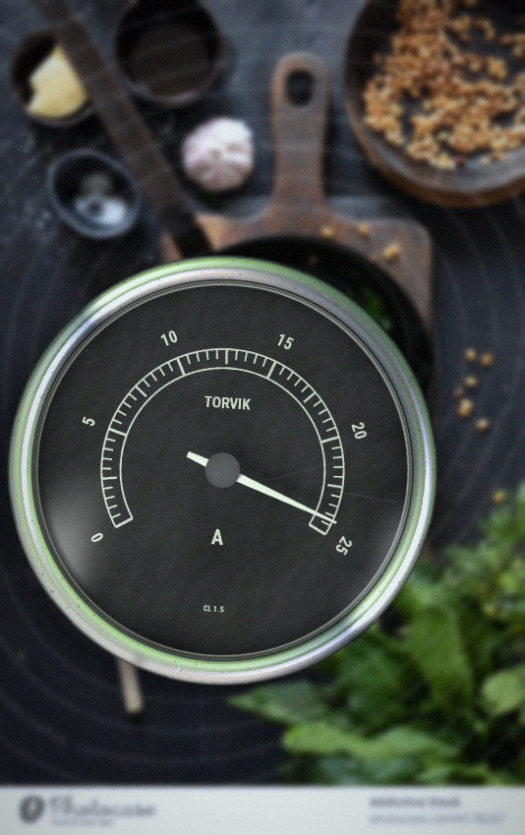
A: 24.25 A
